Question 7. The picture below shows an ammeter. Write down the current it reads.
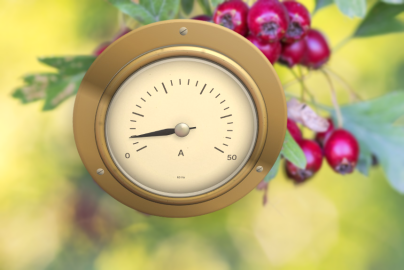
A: 4 A
